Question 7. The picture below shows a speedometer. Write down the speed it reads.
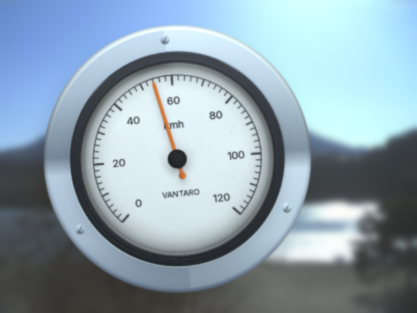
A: 54 km/h
